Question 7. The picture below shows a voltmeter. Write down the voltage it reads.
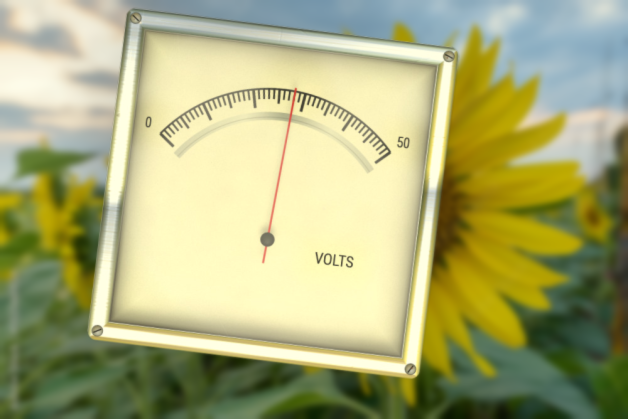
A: 28 V
